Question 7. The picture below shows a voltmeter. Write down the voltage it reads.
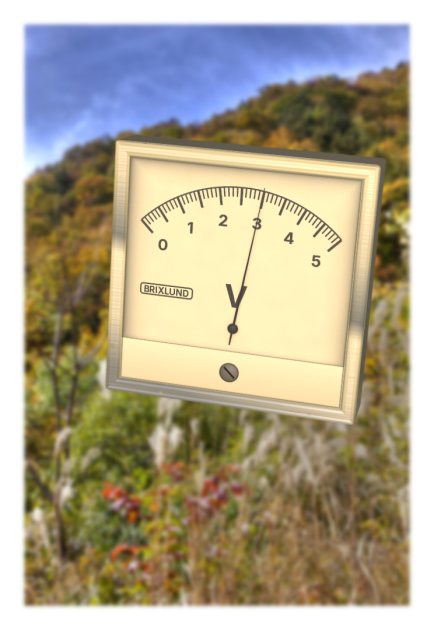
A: 3 V
